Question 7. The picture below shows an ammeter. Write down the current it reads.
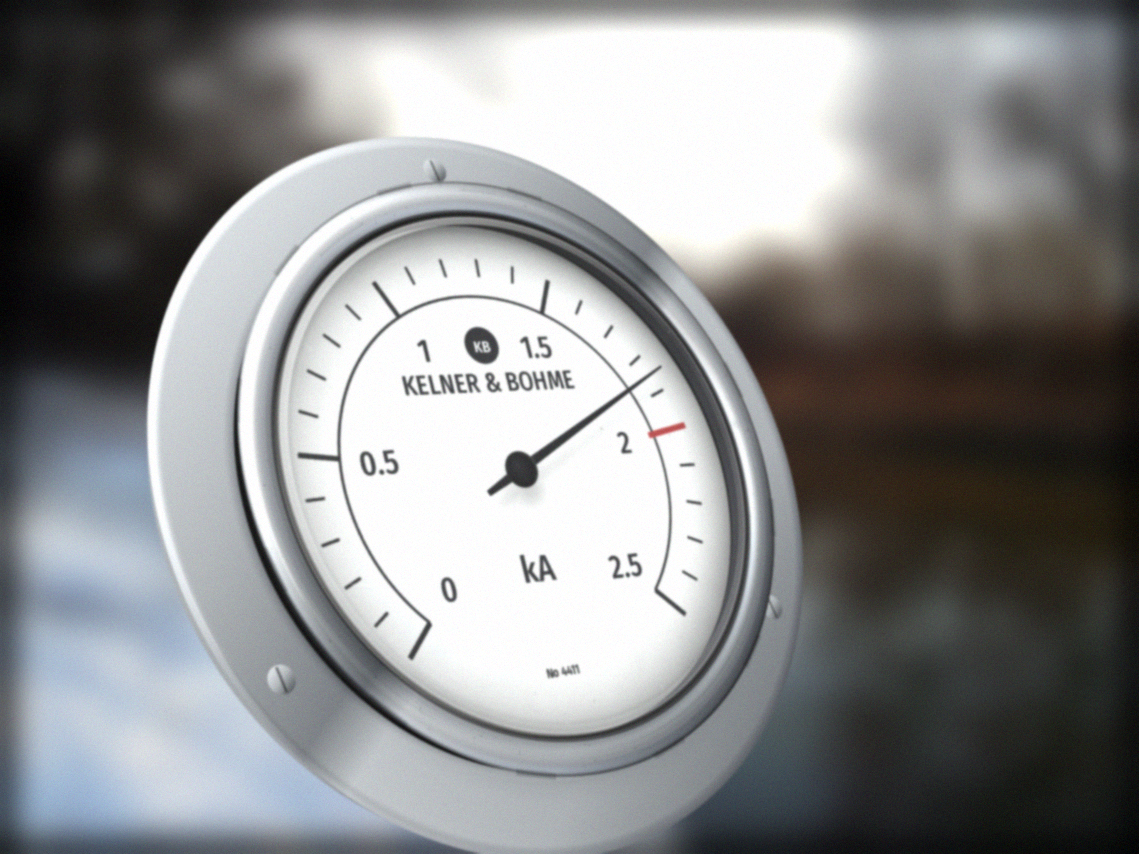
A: 1.85 kA
